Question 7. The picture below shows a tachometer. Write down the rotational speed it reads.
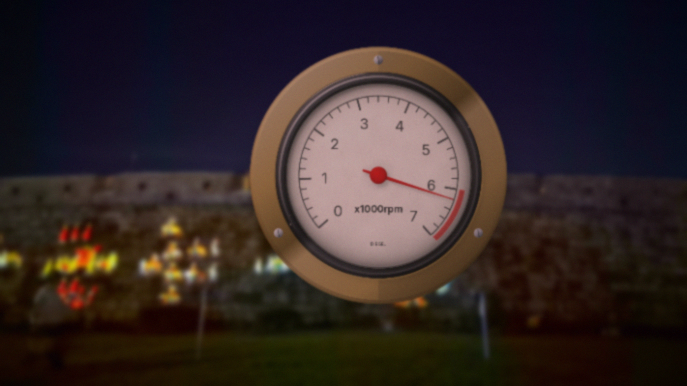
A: 6200 rpm
